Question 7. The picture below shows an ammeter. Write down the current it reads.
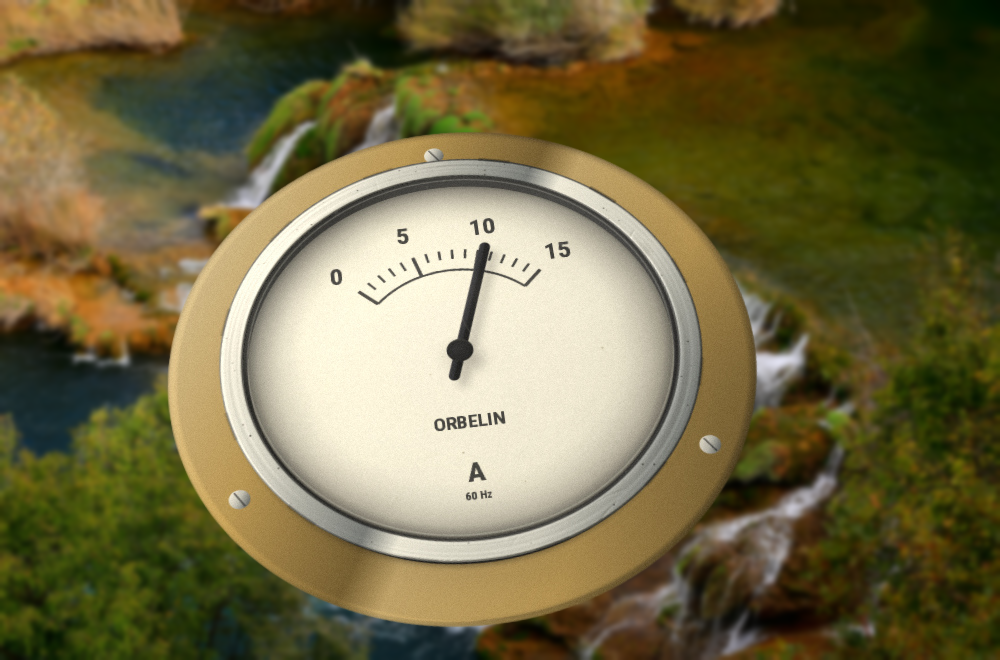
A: 10.5 A
